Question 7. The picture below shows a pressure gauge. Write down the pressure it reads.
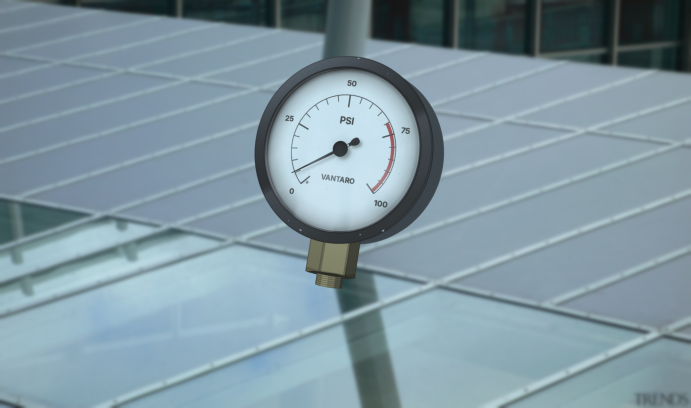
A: 5 psi
